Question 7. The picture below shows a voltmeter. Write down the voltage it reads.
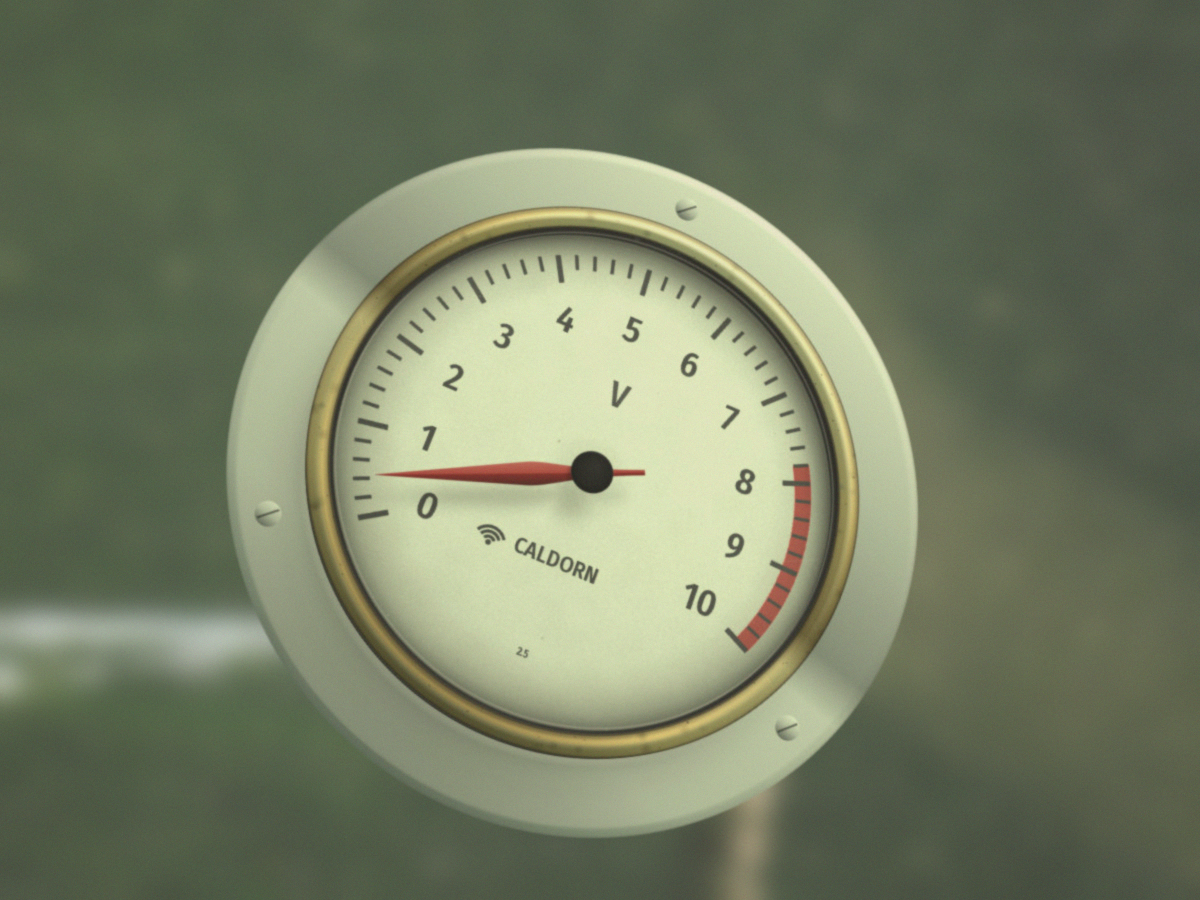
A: 0.4 V
